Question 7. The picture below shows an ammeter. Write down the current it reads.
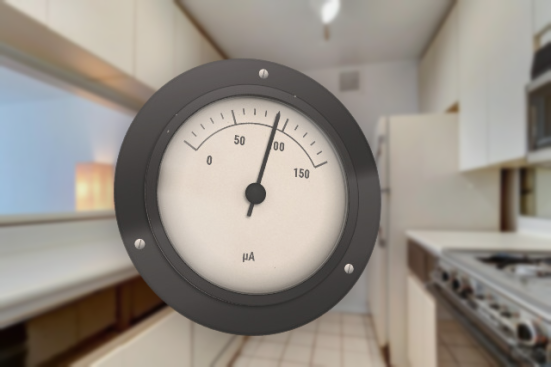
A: 90 µA
